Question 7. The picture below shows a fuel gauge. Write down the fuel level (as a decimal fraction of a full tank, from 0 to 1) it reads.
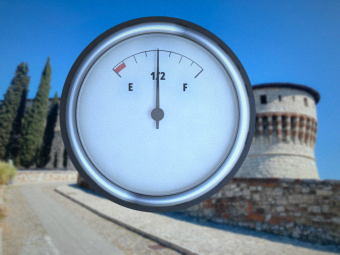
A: 0.5
